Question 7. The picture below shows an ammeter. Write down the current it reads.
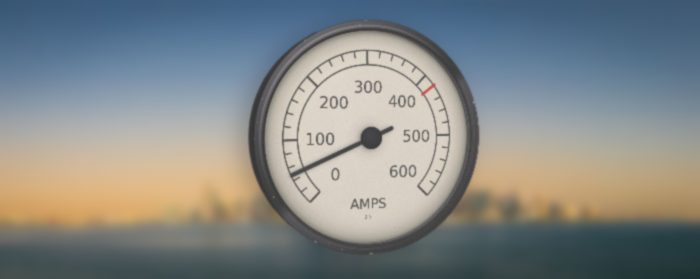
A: 50 A
